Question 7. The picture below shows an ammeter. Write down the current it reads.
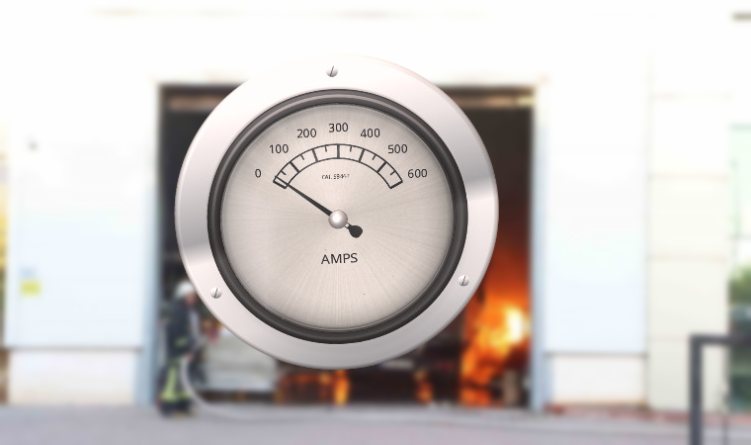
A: 25 A
